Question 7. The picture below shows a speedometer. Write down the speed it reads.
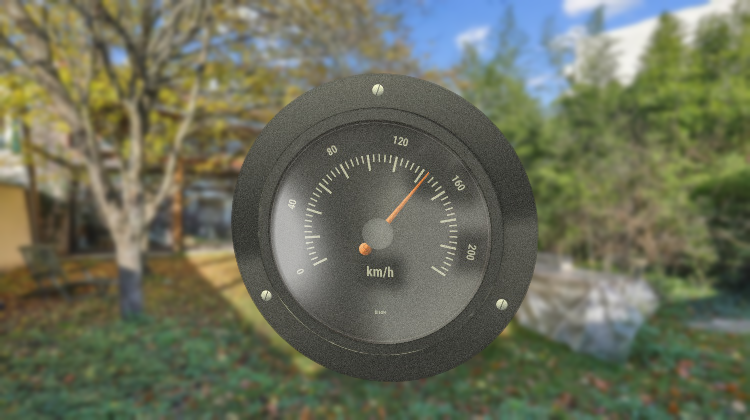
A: 144 km/h
